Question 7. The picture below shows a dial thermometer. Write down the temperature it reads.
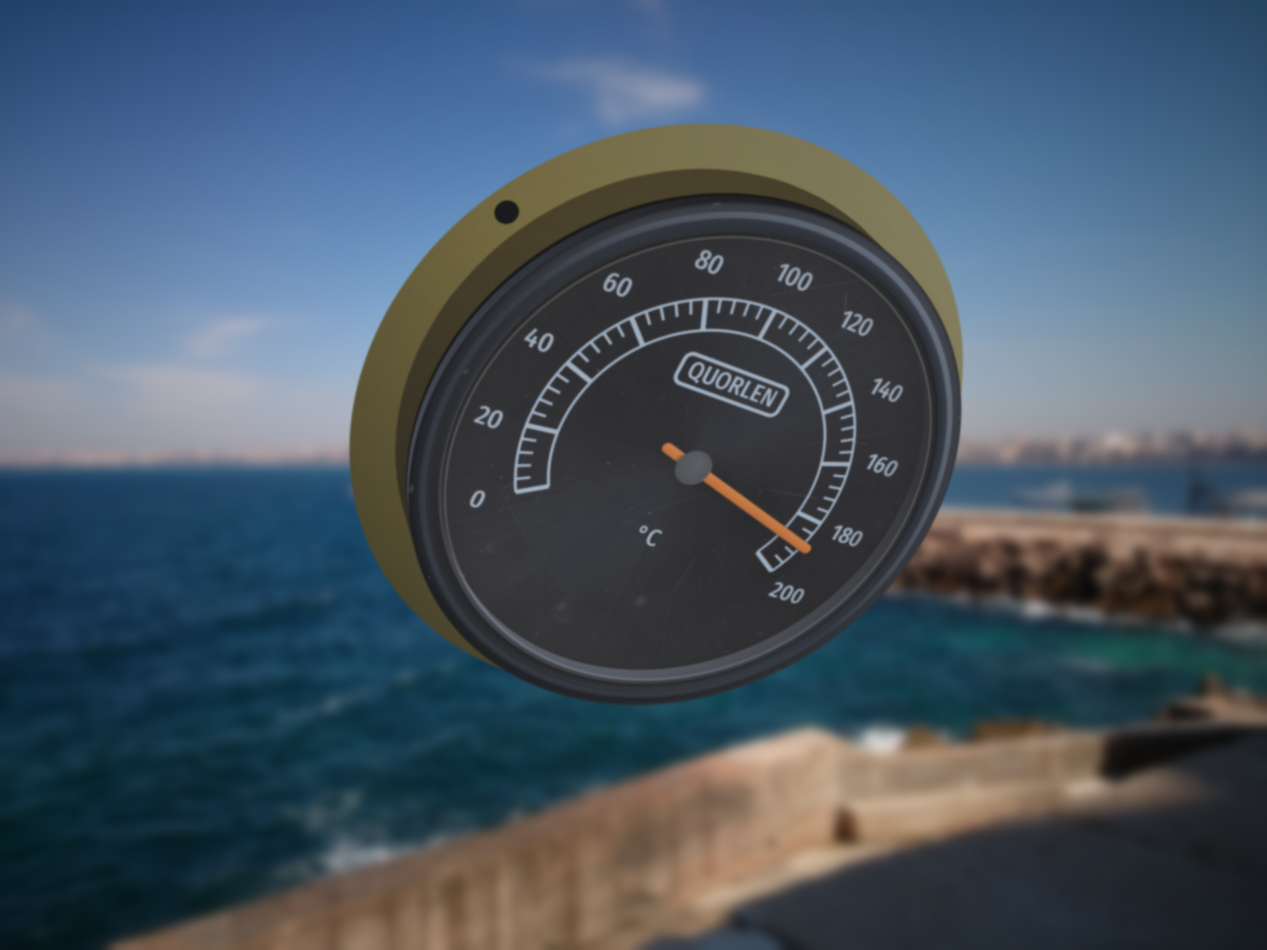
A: 188 °C
